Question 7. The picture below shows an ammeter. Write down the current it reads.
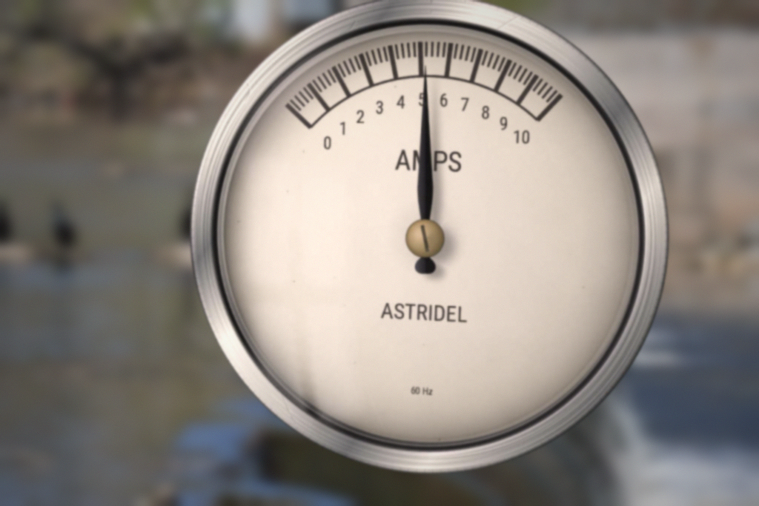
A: 5.2 A
